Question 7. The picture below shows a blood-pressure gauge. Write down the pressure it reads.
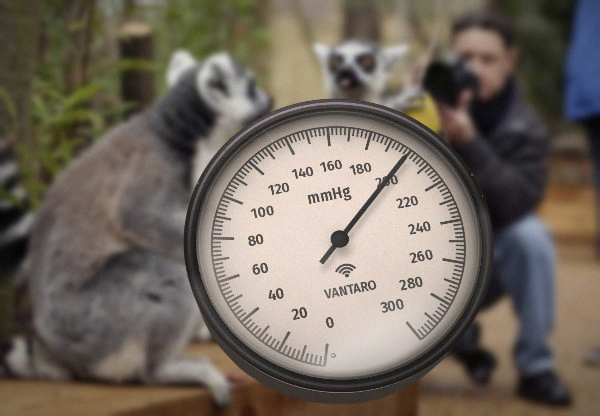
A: 200 mmHg
